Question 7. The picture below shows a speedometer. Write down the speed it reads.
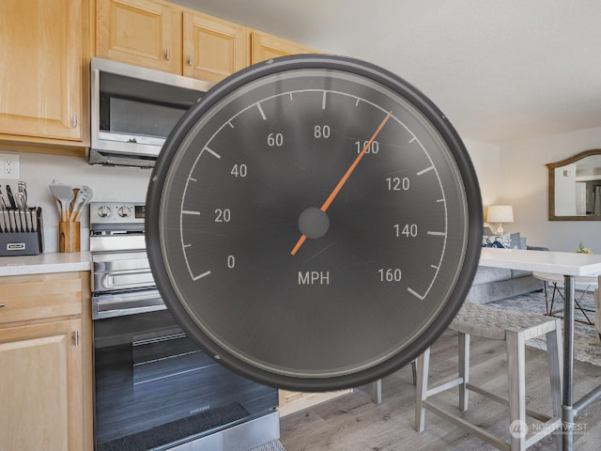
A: 100 mph
